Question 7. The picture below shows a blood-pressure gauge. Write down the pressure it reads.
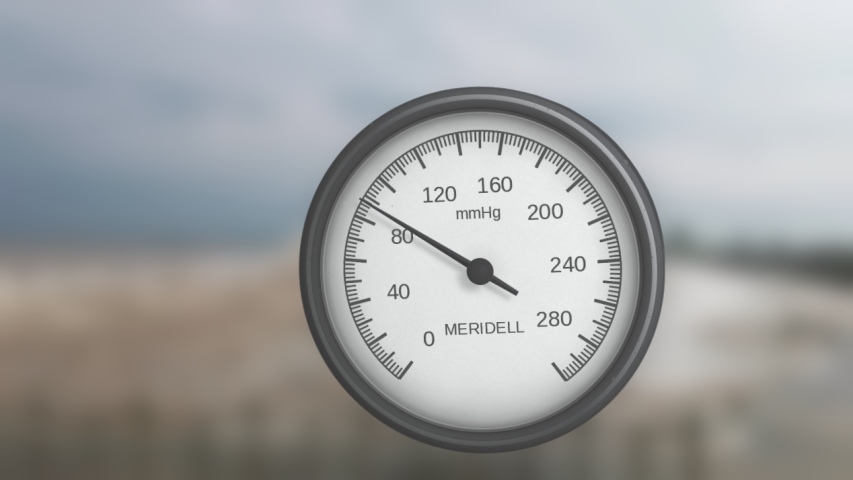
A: 88 mmHg
